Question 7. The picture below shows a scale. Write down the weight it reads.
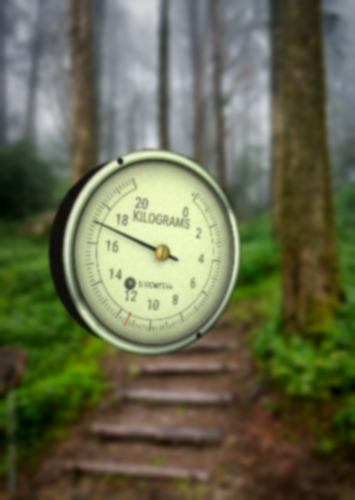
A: 17 kg
